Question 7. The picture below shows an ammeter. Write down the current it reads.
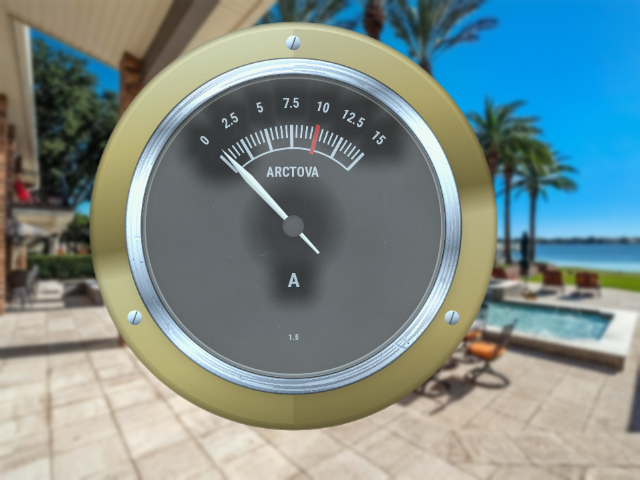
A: 0.5 A
